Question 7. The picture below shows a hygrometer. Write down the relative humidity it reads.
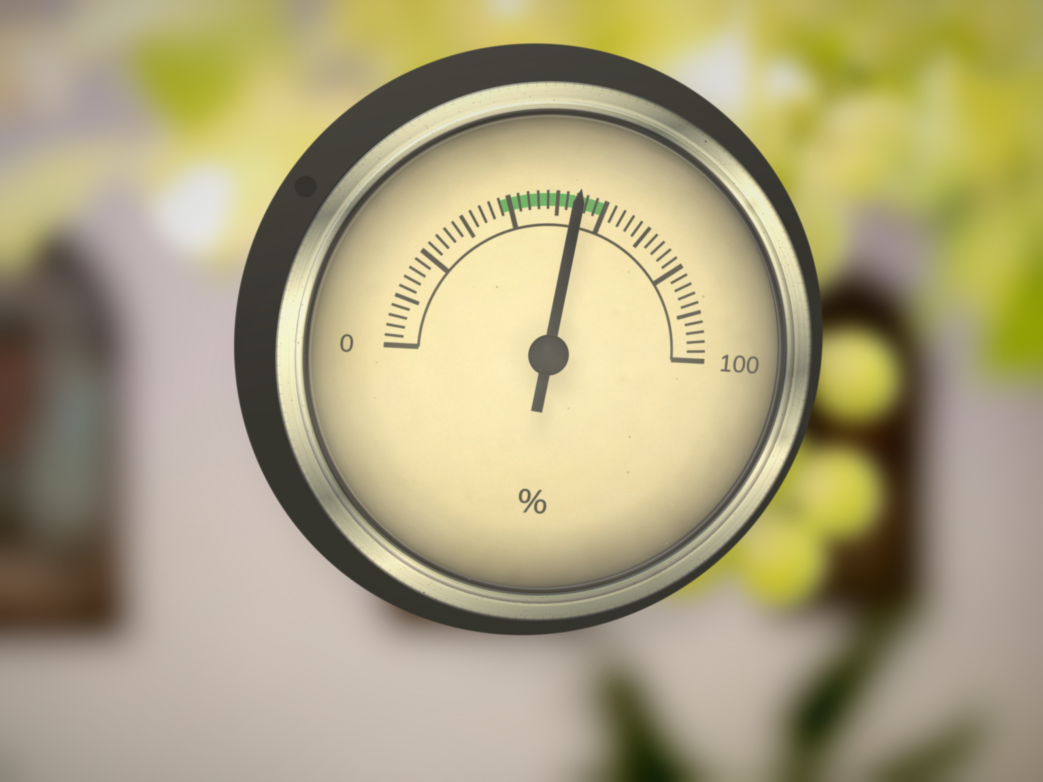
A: 54 %
